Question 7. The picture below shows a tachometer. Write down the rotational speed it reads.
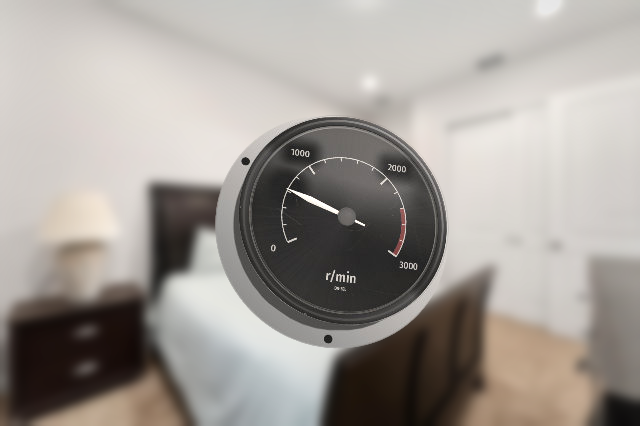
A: 600 rpm
